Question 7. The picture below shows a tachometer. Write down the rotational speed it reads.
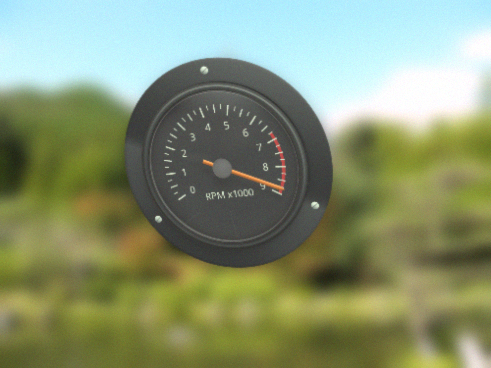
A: 8750 rpm
